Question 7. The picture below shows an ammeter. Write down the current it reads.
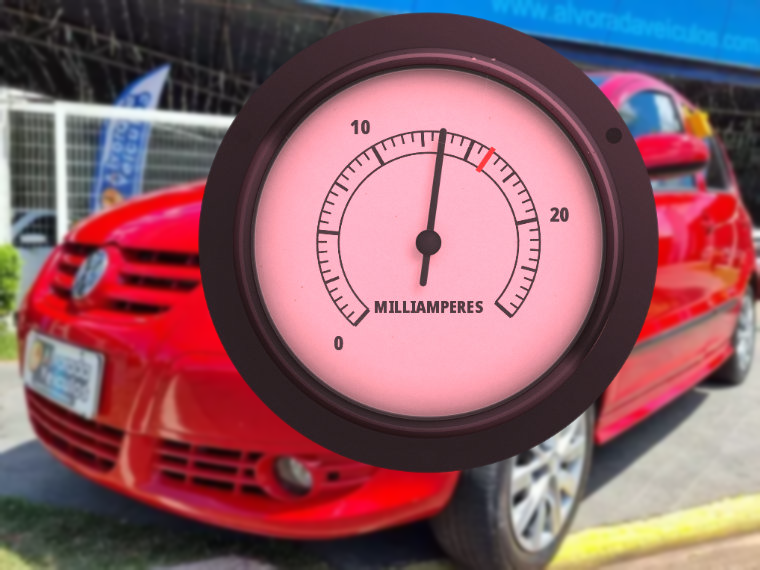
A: 13.5 mA
